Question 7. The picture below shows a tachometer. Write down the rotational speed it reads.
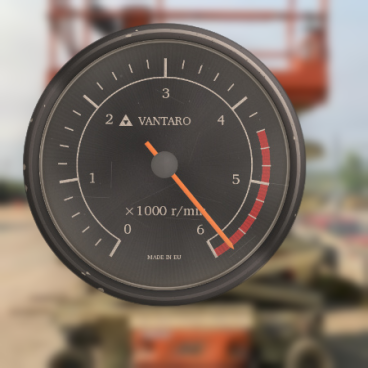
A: 5800 rpm
